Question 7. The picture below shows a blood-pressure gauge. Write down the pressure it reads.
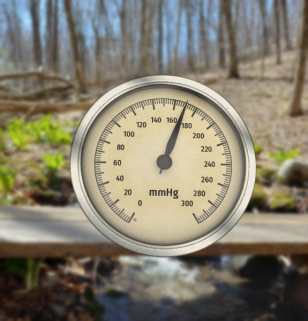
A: 170 mmHg
